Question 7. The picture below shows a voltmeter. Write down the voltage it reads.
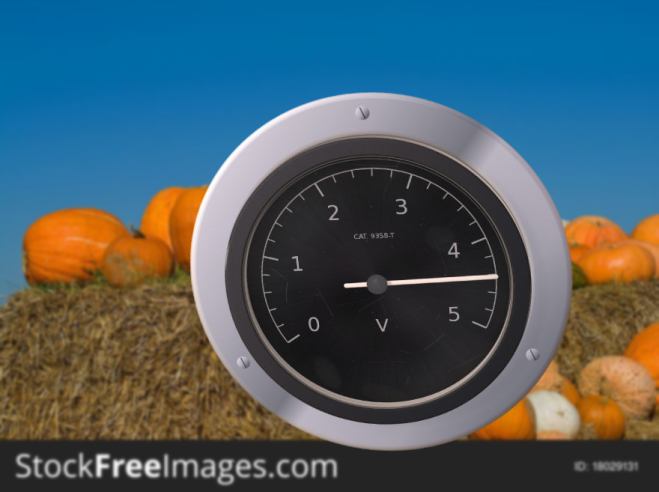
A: 4.4 V
